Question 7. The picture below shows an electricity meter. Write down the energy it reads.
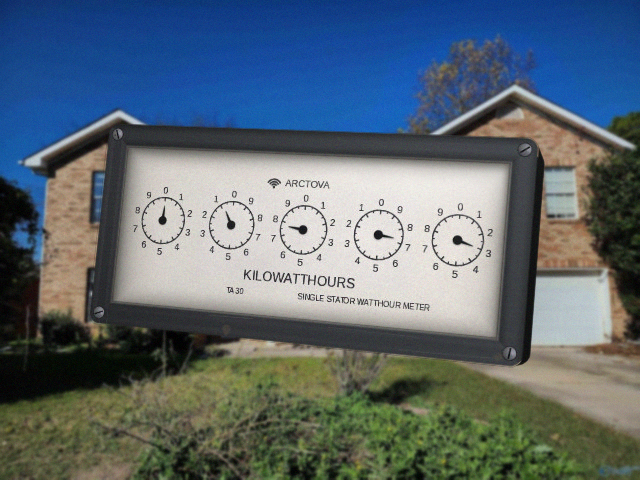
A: 773 kWh
